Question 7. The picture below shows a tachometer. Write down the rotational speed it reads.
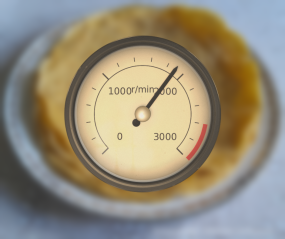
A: 1900 rpm
